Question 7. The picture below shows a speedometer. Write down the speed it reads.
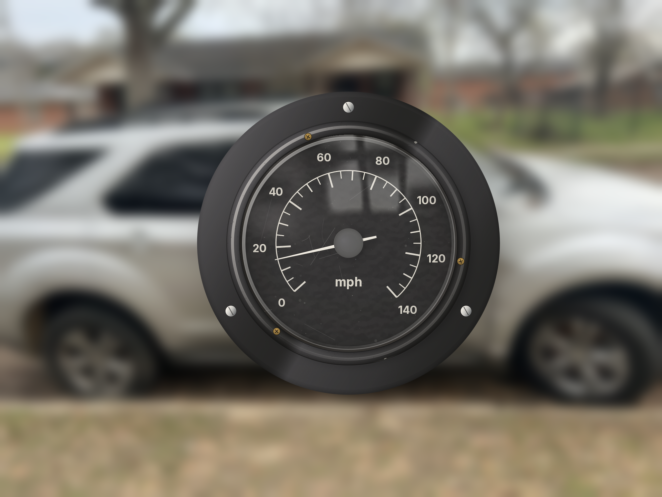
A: 15 mph
